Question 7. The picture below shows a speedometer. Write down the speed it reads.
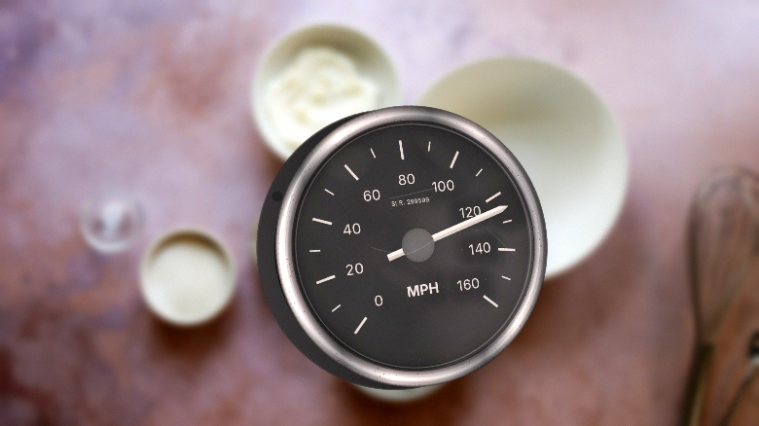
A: 125 mph
